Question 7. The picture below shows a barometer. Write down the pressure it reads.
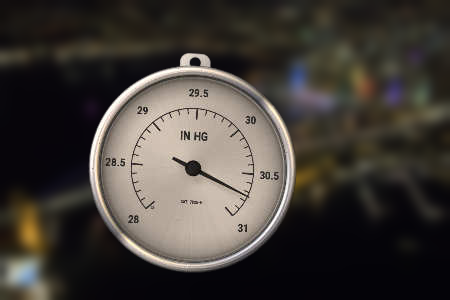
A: 30.75 inHg
